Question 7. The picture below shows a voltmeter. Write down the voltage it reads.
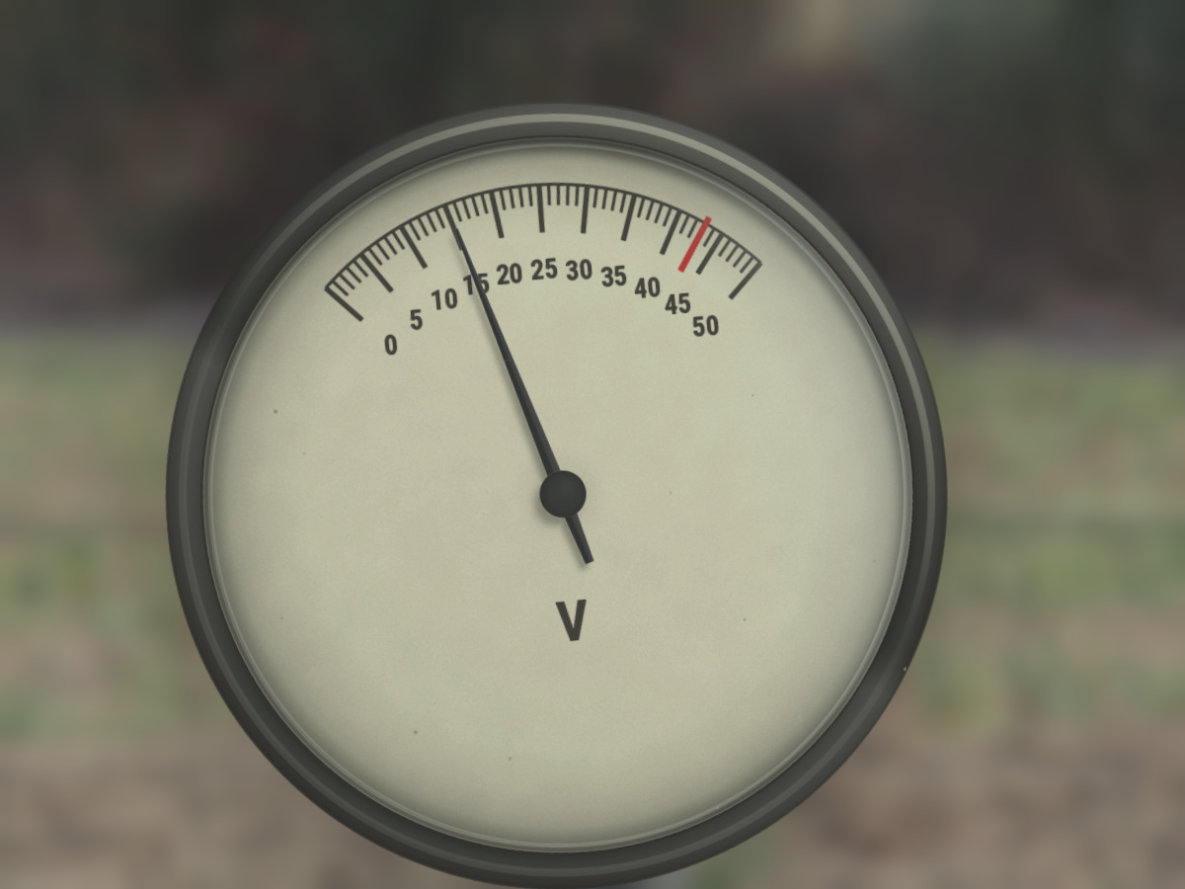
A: 15 V
